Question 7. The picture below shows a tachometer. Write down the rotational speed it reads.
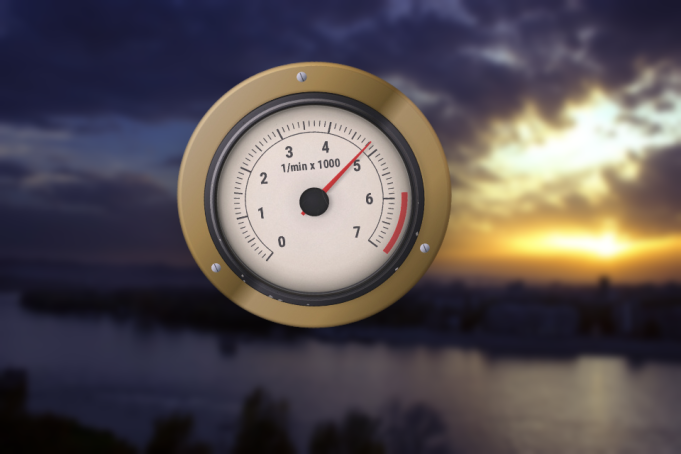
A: 4800 rpm
